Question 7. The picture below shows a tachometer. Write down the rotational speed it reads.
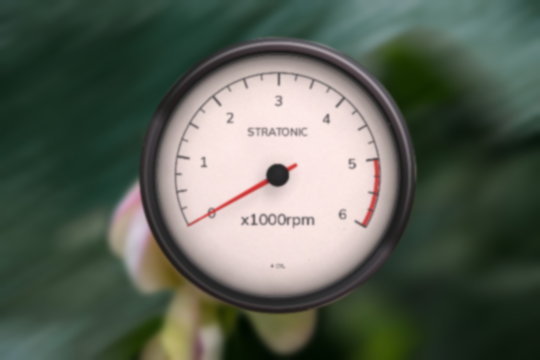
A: 0 rpm
